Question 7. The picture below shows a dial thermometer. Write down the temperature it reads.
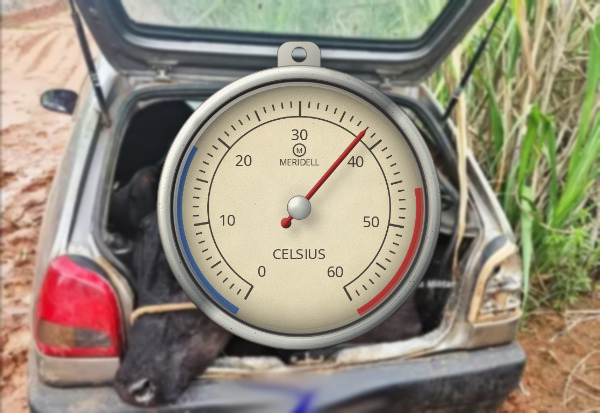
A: 38 °C
